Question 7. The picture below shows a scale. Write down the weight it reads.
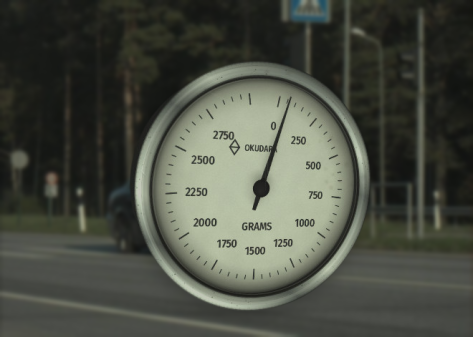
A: 50 g
